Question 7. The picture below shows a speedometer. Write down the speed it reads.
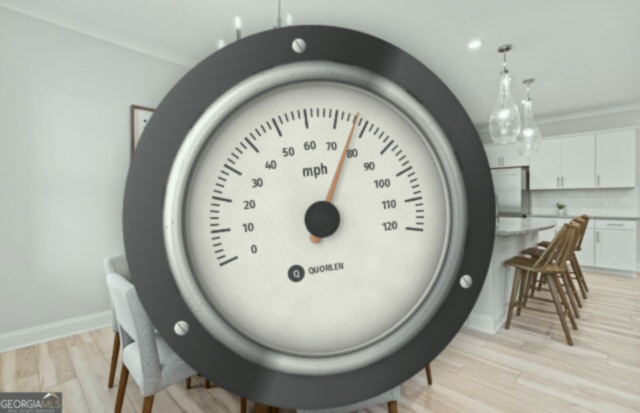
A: 76 mph
